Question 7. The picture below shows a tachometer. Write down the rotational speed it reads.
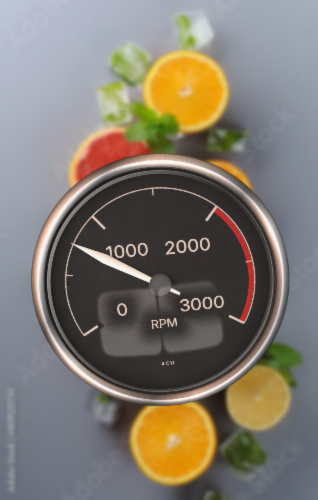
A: 750 rpm
